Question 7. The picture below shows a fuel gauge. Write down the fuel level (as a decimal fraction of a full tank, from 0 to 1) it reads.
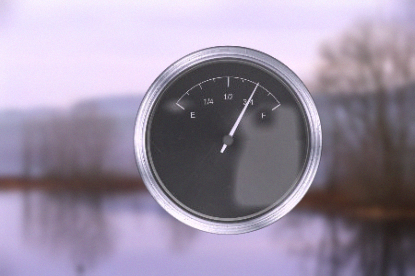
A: 0.75
